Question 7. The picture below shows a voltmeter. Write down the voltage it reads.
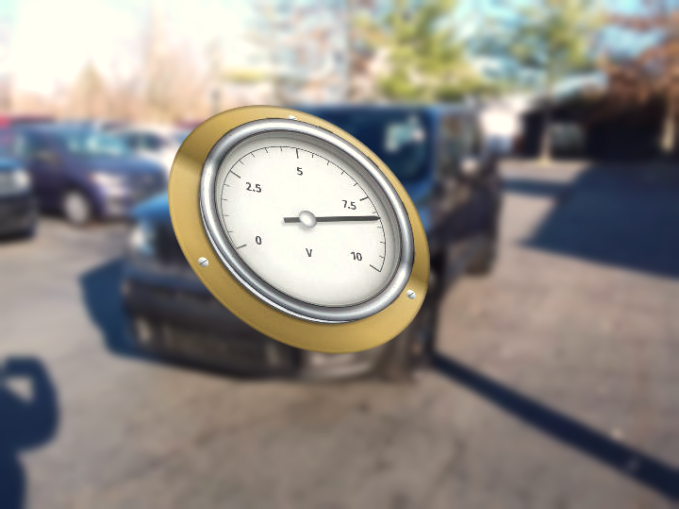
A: 8.25 V
